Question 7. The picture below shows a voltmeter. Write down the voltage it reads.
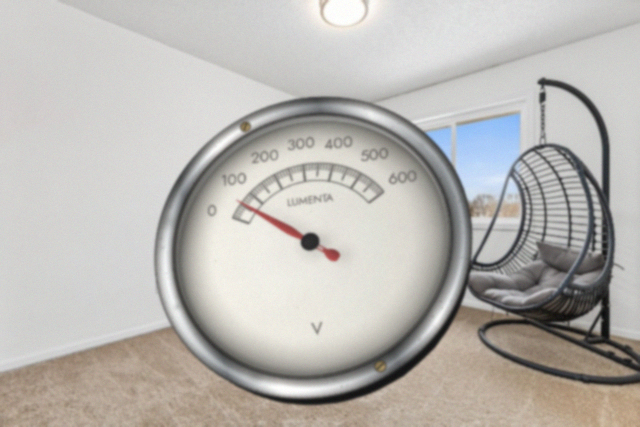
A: 50 V
